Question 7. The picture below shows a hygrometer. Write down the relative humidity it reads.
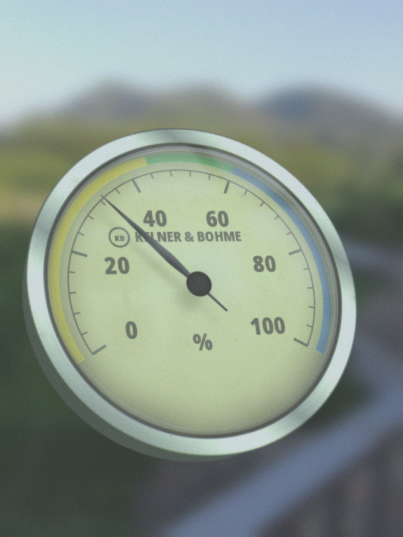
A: 32 %
